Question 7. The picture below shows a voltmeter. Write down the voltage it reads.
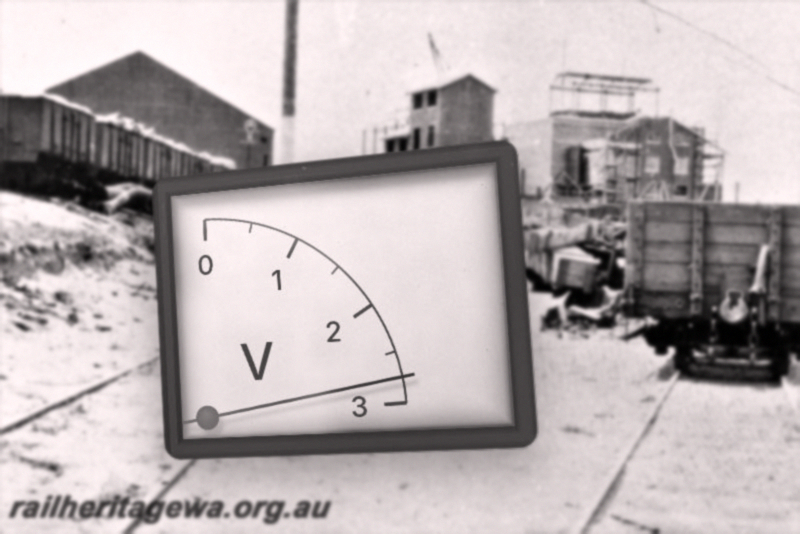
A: 2.75 V
